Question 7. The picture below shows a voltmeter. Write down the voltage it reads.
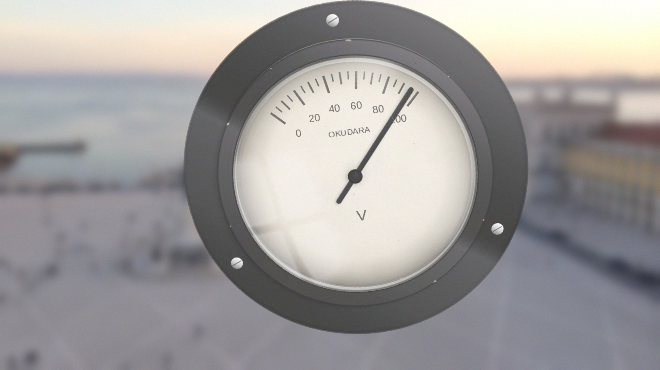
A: 95 V
